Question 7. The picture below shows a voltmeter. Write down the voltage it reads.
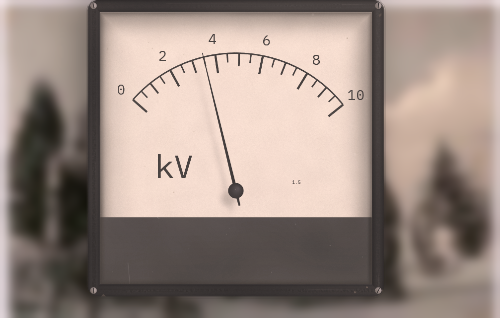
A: 3.5 kV
